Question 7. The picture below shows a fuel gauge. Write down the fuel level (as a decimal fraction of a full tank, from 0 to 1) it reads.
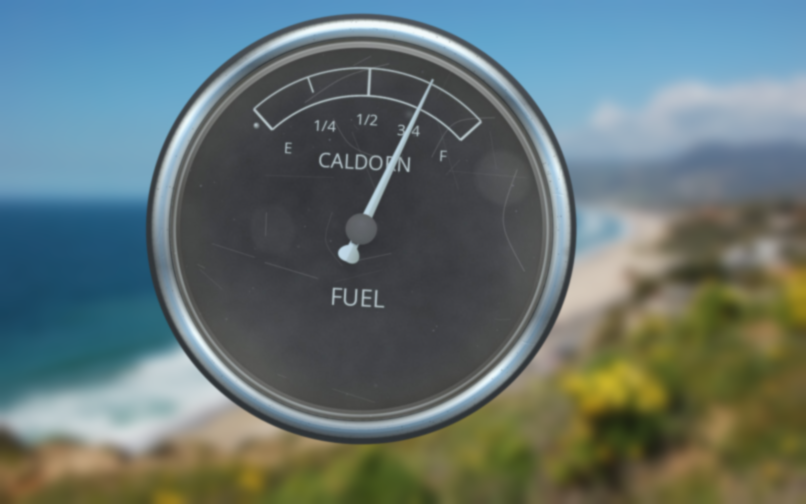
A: 0.75
